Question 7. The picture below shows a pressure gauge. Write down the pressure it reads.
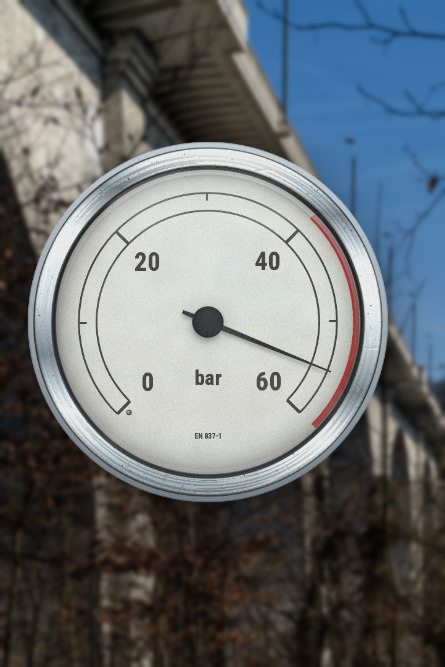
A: 55 bar
